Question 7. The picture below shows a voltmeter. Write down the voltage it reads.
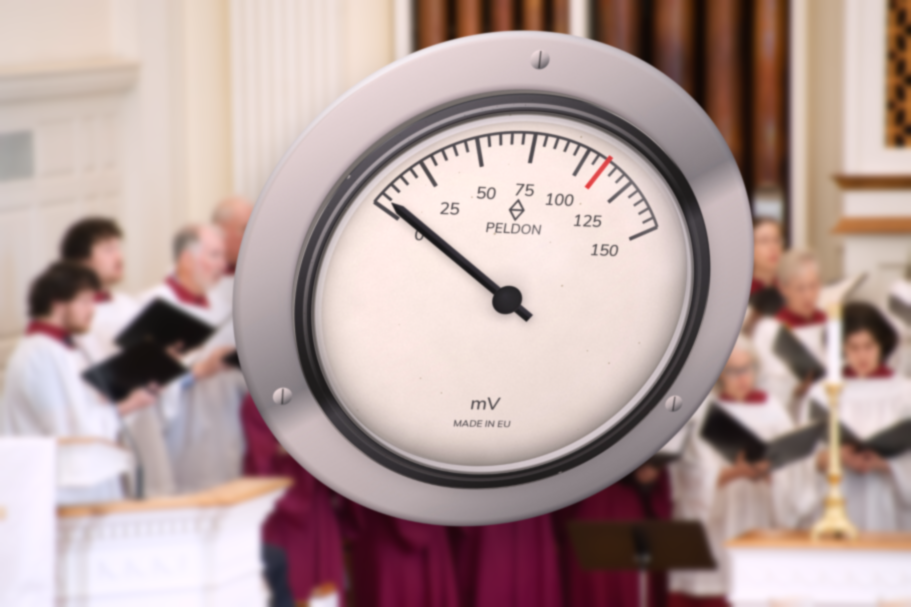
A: 5 mV
